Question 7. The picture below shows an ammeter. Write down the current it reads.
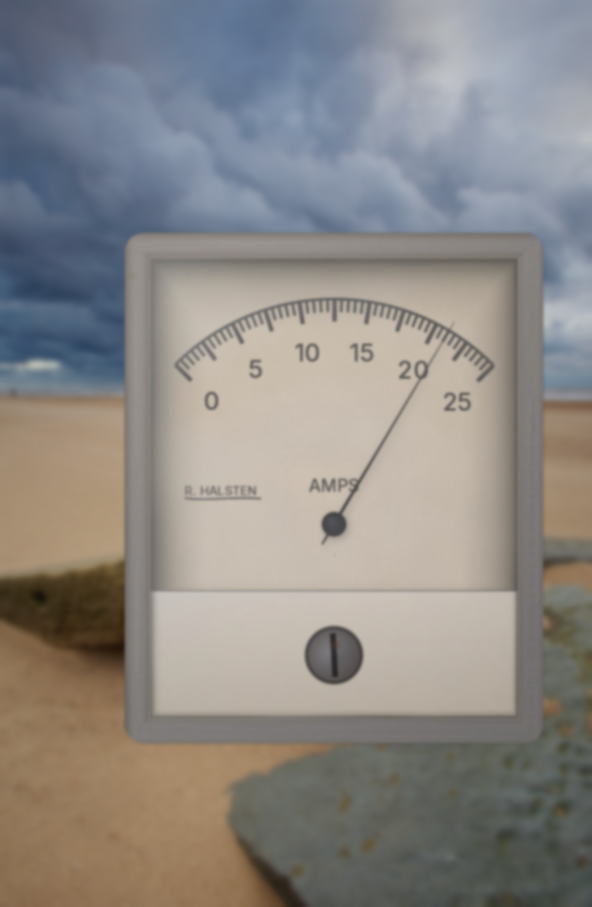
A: 21 A
